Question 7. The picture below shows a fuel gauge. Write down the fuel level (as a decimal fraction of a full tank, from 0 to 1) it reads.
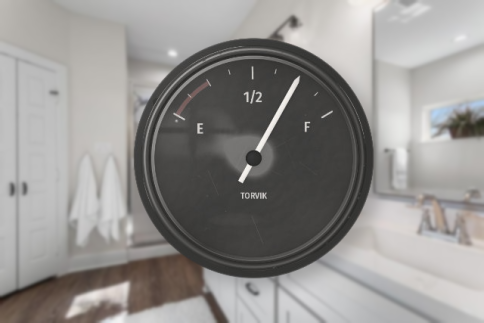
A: 0.75
